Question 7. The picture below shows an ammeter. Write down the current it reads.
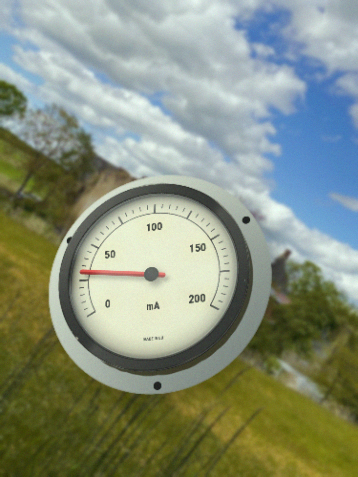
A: 30 mA
